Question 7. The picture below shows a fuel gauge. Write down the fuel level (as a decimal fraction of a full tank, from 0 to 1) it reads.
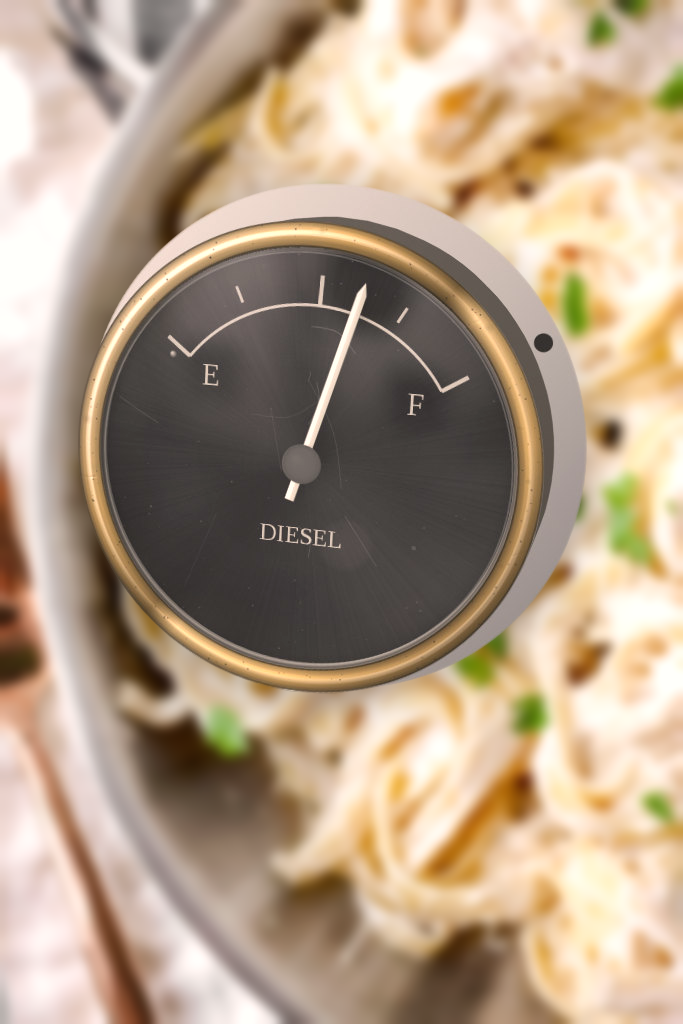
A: 0.625
